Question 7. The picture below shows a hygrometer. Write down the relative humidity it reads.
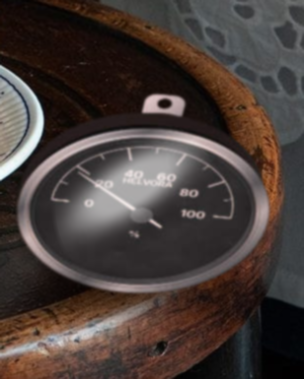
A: 20 %
